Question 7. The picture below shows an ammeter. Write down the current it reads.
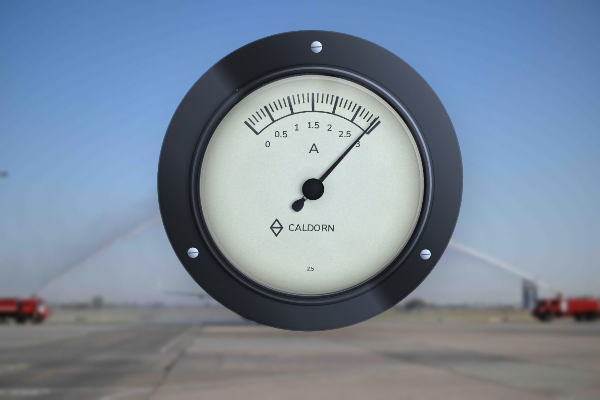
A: 2.9 A
